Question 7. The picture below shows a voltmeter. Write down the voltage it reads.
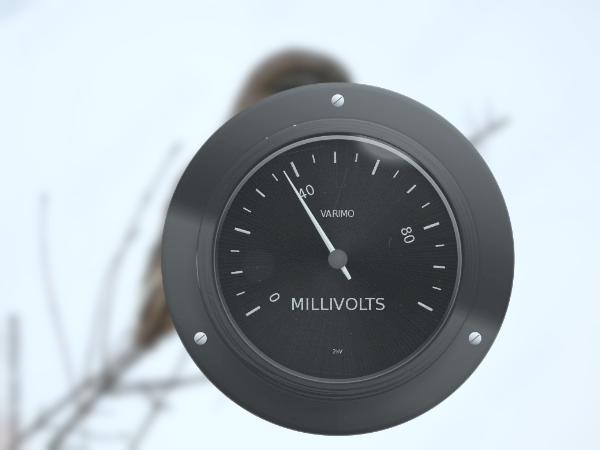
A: 37.5 mV
